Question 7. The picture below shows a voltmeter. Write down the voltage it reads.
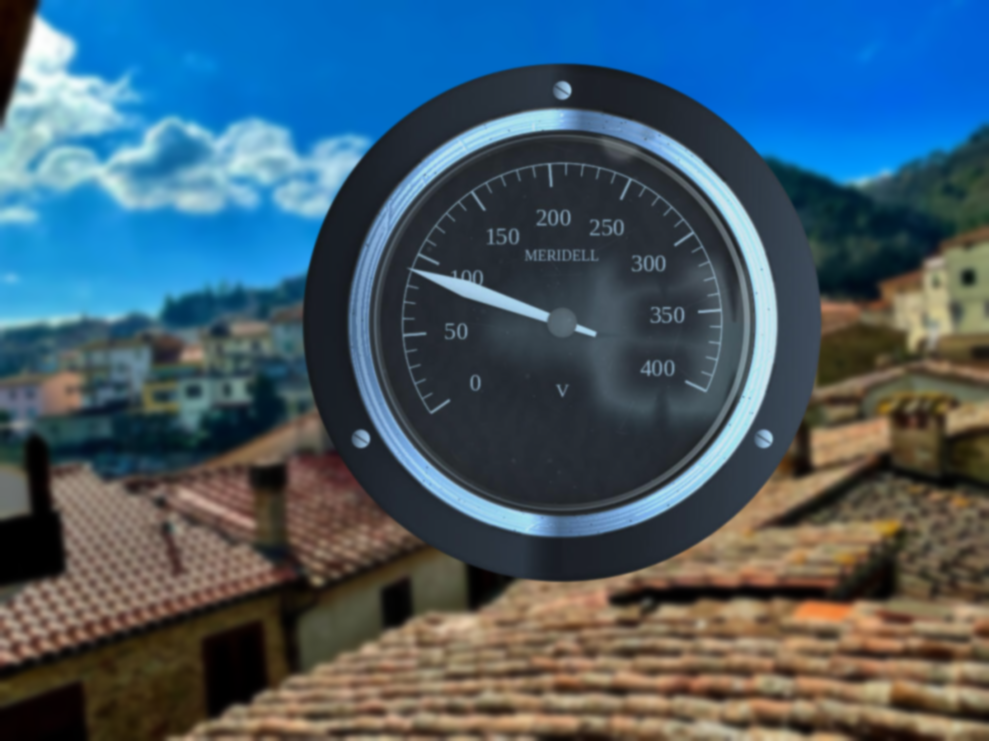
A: 90 V
